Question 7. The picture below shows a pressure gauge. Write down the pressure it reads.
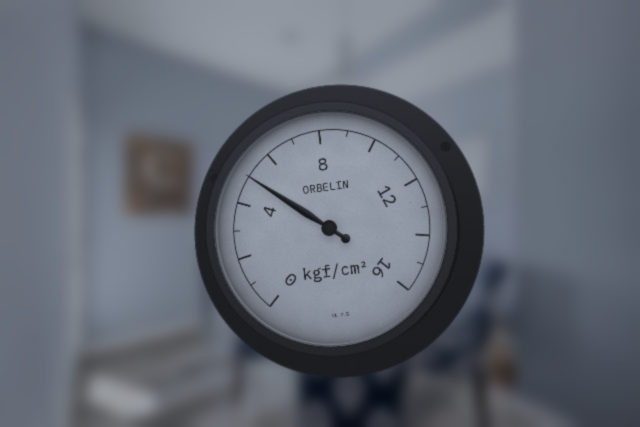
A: 5 kg/cm²
